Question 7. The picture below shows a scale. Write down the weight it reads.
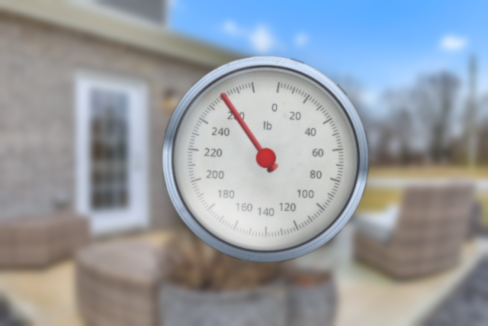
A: 260 lb
